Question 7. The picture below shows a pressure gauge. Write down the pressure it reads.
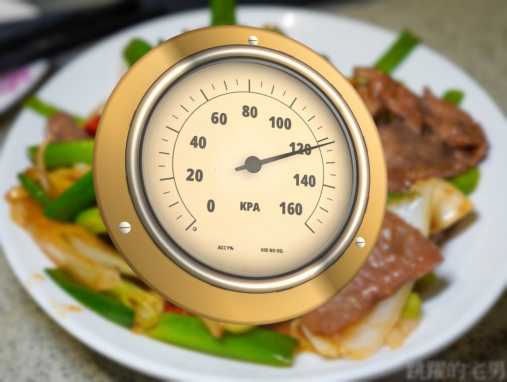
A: 122.5 kPa
